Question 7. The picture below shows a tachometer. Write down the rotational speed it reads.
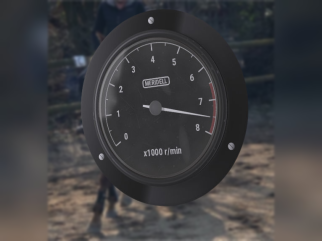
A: 7500 rpm
